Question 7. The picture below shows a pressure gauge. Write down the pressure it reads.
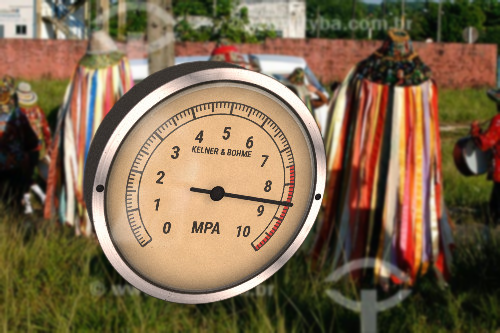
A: 8.5 MPa
